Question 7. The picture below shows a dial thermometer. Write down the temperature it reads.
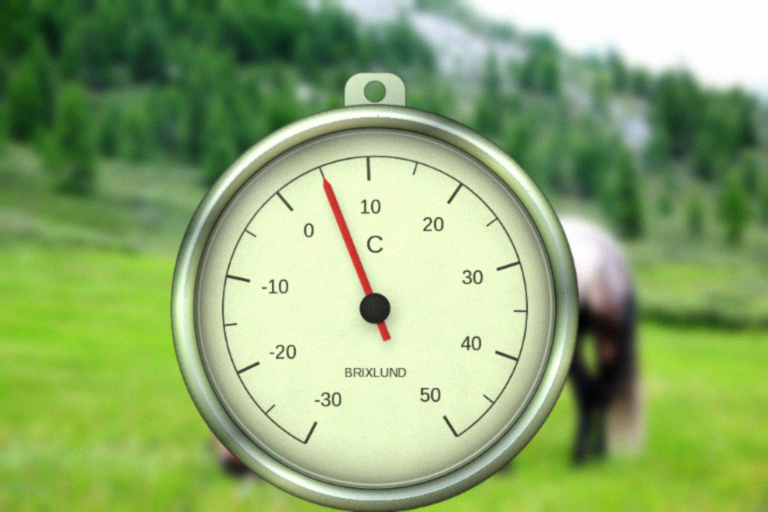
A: 5 °C
